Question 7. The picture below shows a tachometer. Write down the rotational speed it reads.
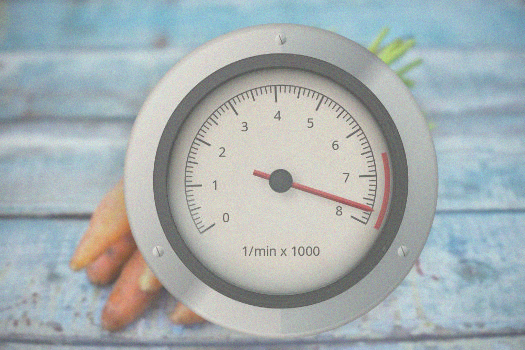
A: 7700 rpm
